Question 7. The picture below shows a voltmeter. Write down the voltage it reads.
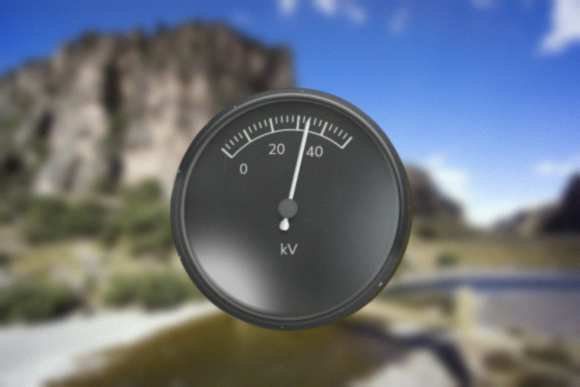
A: 34 kV
